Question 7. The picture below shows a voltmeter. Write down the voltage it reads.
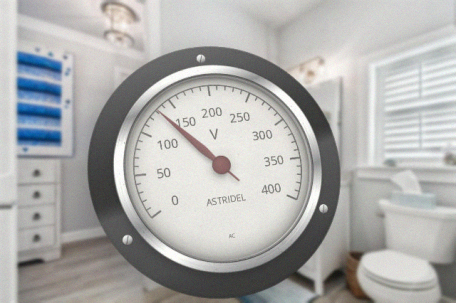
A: 130 V
